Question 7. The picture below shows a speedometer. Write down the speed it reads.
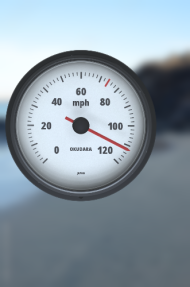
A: 112 mph
